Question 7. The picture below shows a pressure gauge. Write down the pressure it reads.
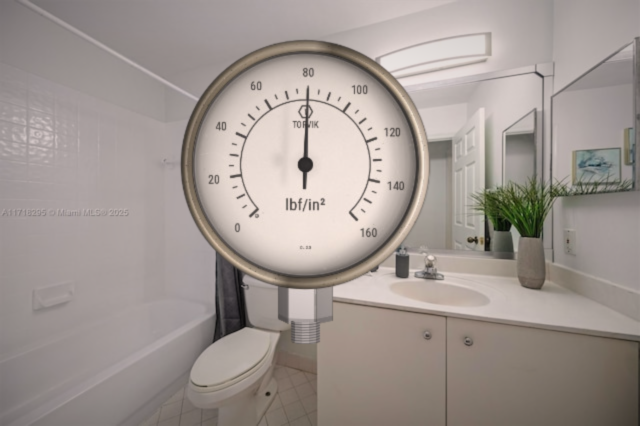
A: 80 psi
